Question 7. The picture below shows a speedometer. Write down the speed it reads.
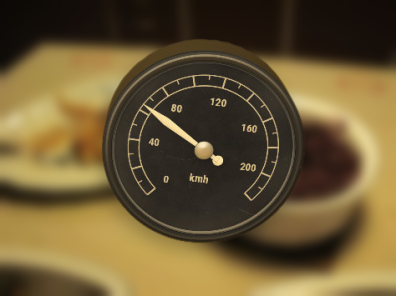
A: 65 km/h
